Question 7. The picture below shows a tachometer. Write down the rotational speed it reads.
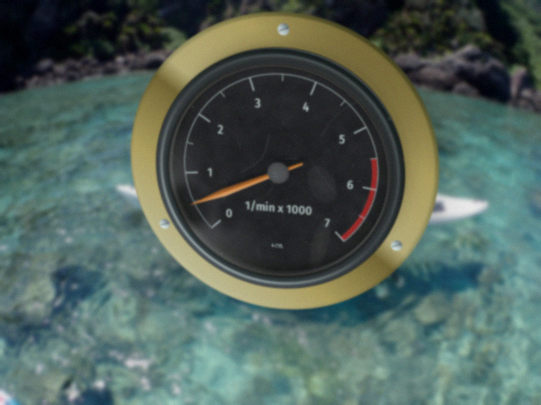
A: 500 rpm
